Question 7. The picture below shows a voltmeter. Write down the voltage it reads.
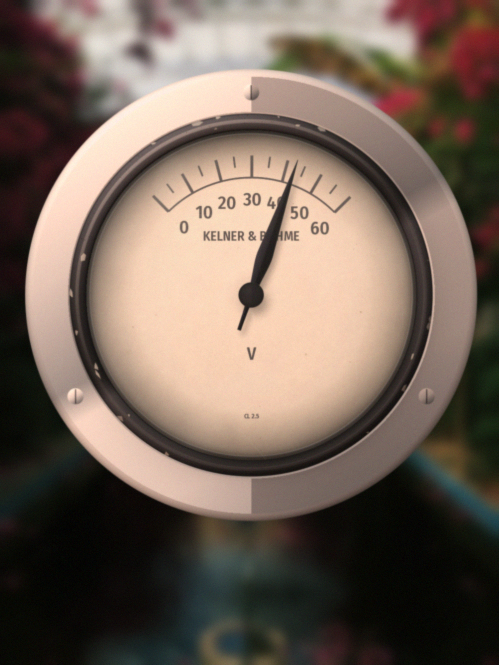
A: 42.5 V
